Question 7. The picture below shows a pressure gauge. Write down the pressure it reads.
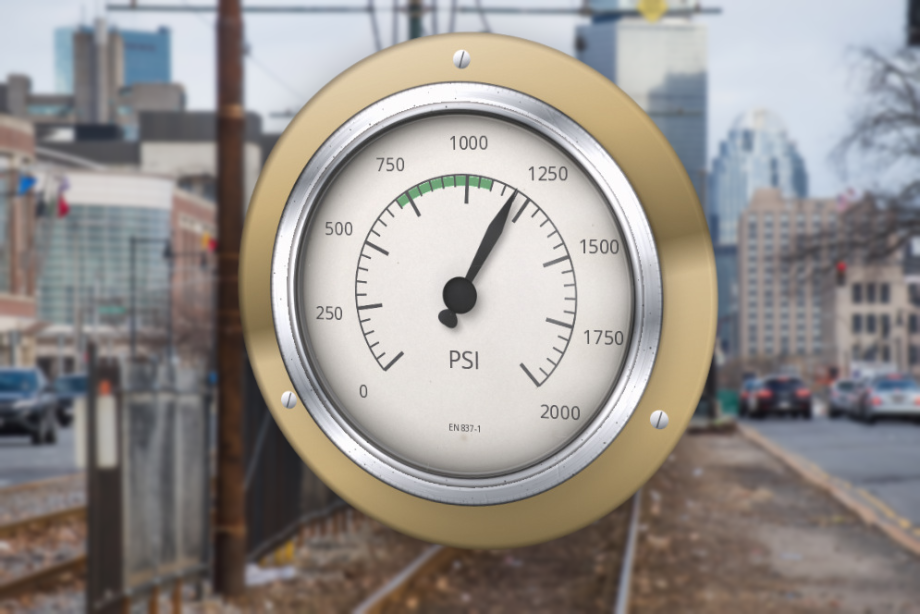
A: 1200 psi
